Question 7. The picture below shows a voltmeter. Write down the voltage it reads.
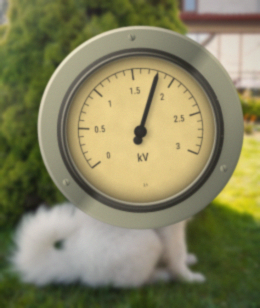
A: 1.8 kV
